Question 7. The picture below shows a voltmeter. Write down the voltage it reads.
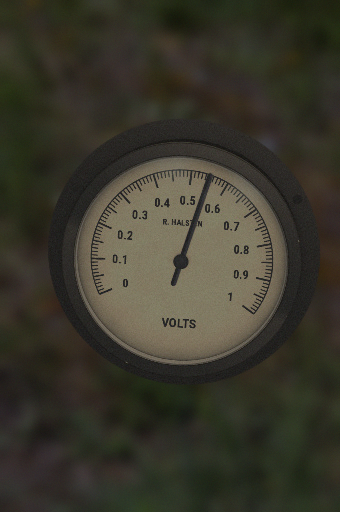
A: 0.55 V
